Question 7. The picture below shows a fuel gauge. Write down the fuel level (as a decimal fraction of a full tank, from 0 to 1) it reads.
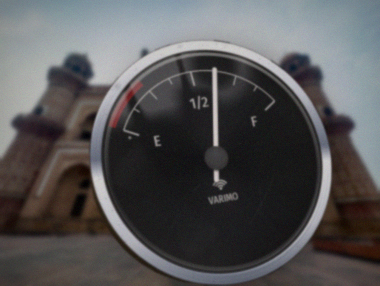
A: 0.625
